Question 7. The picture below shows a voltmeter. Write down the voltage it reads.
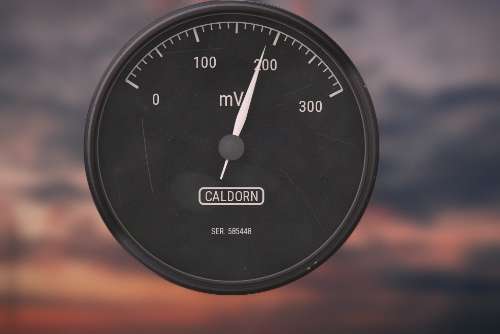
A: 190 mV
